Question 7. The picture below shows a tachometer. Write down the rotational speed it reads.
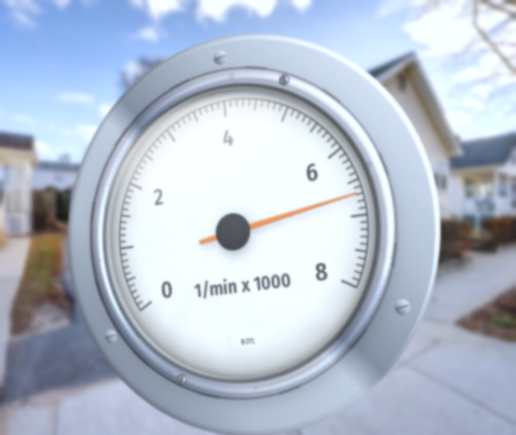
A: 6700 rpm
